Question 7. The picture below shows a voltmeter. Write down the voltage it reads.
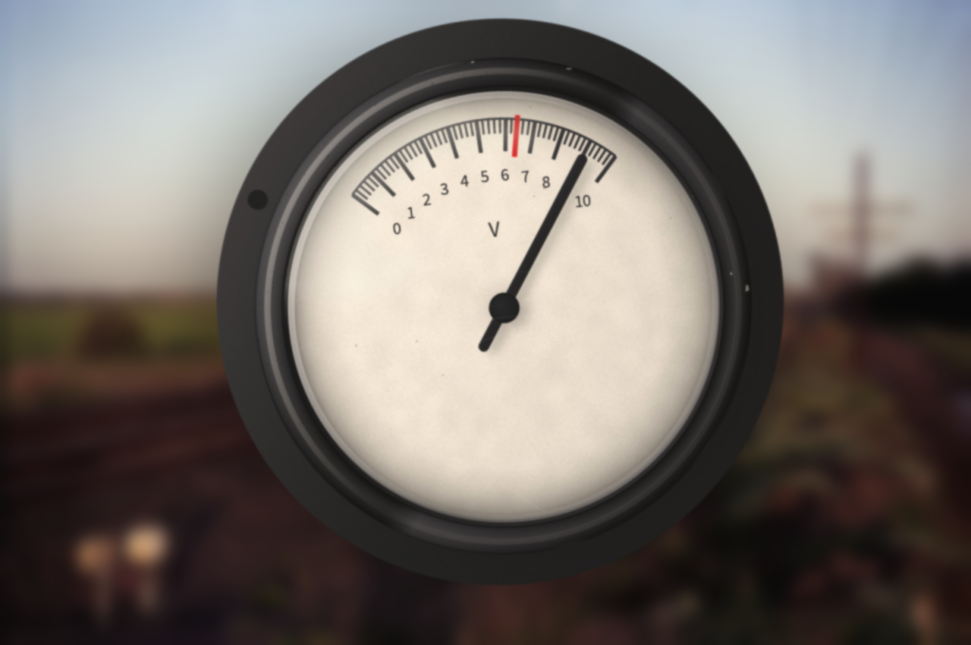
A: 9 V
